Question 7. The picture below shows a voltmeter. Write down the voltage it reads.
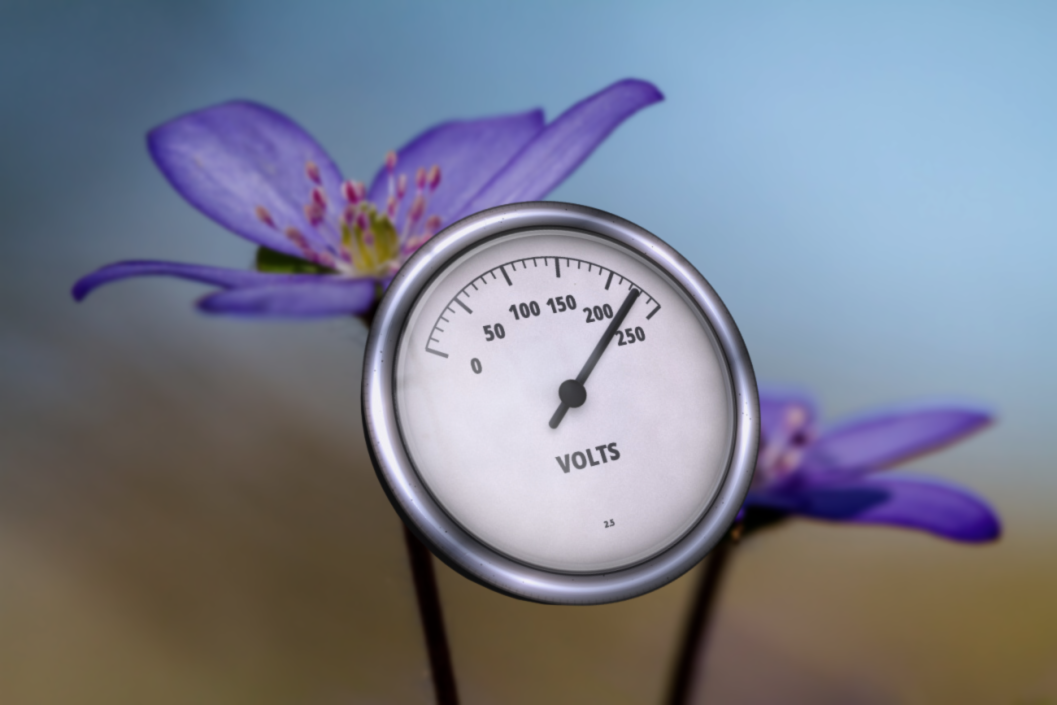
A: 225 V
